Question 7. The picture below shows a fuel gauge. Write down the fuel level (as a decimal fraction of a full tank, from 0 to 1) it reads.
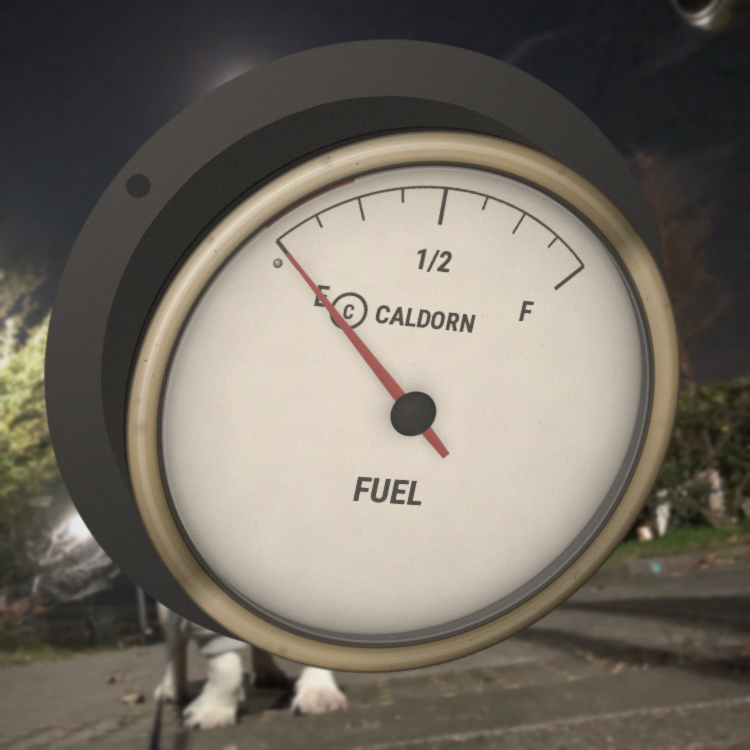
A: 0
